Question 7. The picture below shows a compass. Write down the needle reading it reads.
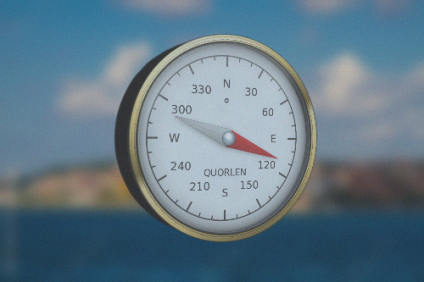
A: 110 °
